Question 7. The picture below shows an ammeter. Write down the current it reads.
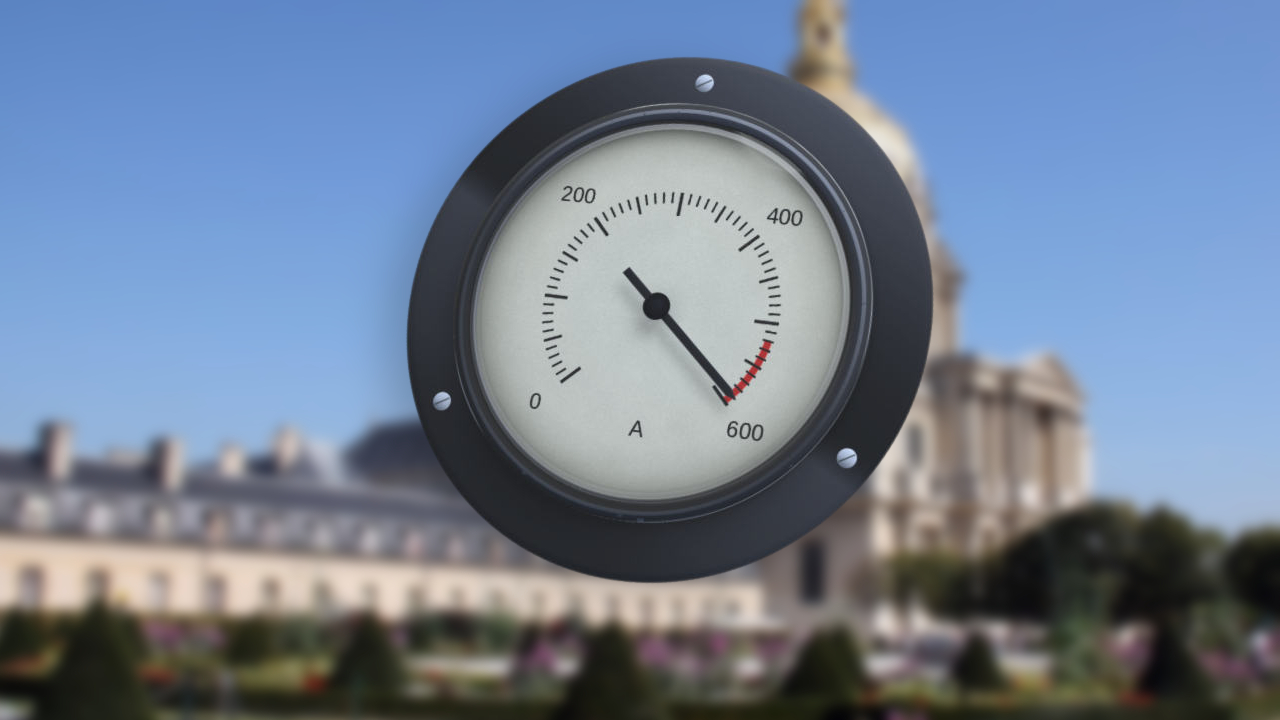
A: 590 A
